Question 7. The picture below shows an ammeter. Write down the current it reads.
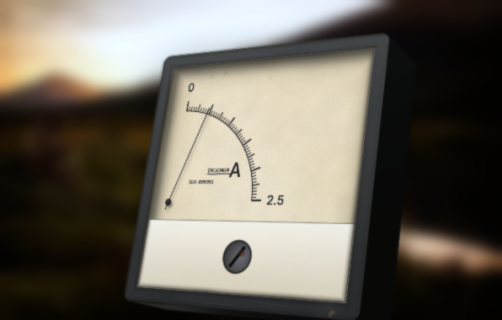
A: 0.5 A
